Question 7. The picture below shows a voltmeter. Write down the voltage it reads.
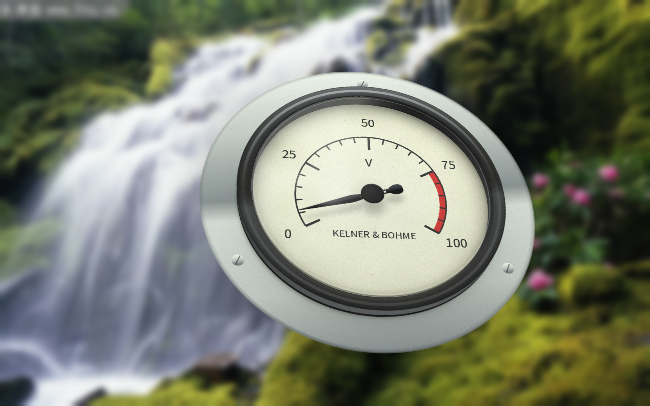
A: 5 V
